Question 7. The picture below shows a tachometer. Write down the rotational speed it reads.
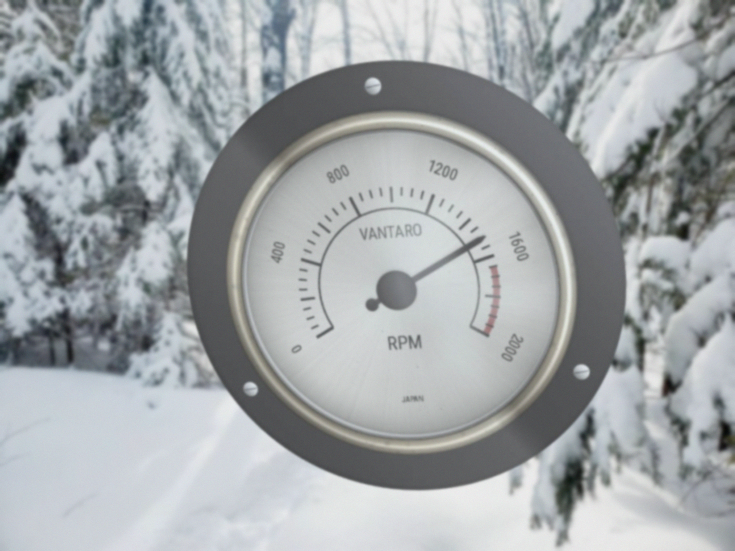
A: 1500 rpm
